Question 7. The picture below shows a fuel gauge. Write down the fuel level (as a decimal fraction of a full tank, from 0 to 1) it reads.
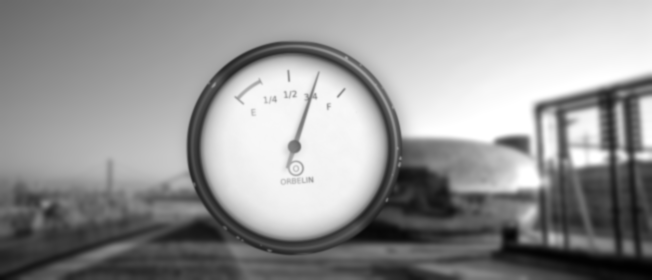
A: 0.75
